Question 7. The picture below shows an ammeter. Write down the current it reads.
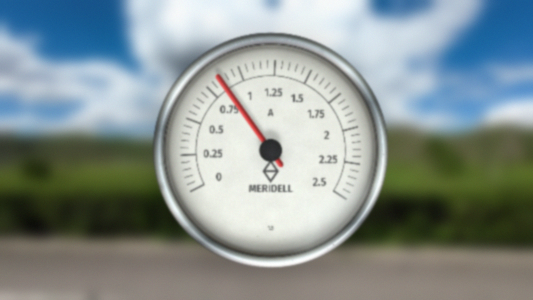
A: 0.85 A
